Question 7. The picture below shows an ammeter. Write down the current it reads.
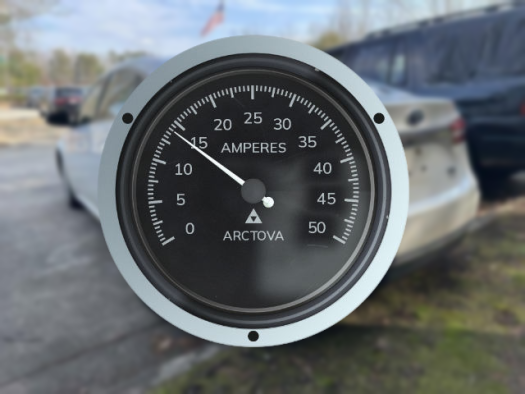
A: 14 A
